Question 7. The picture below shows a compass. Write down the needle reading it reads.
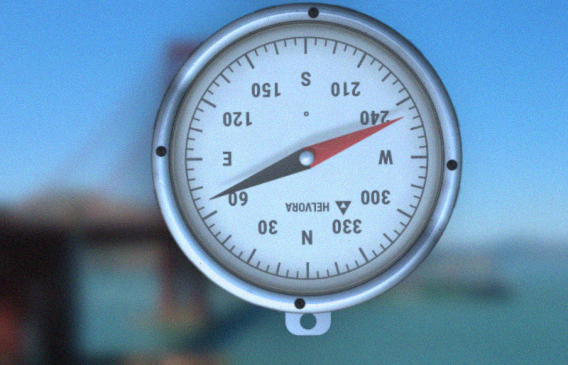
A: 247.5 °
